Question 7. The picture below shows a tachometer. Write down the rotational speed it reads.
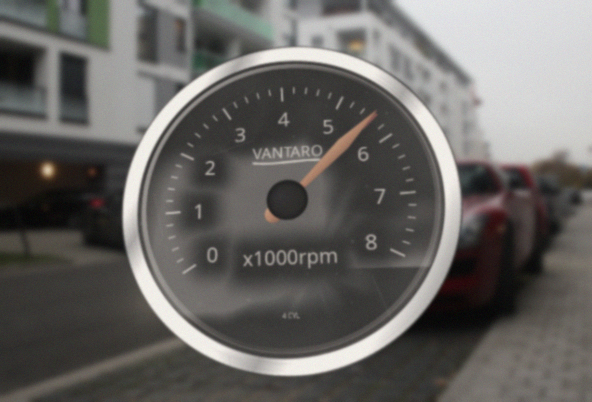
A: 5600 rpm
